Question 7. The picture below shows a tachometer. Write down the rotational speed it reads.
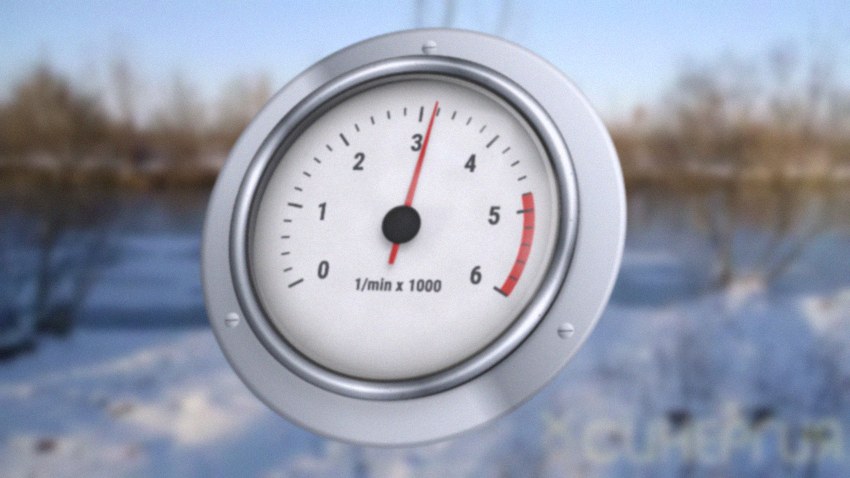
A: 3200 rpm
